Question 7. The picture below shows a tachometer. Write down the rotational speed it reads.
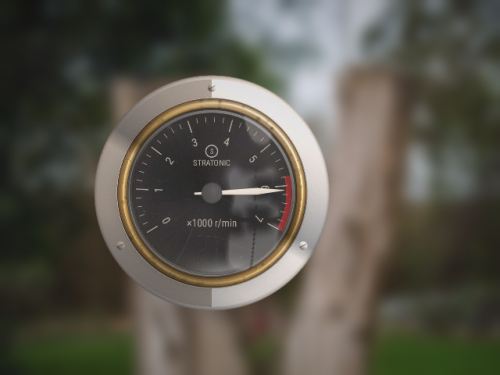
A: 6100 rpm
